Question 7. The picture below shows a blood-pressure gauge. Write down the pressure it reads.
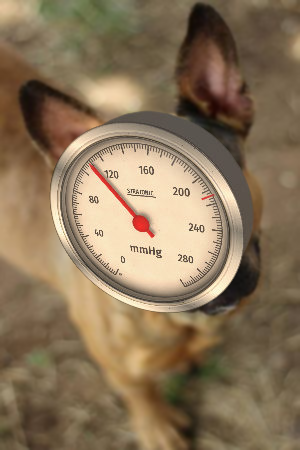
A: 110 mmHg
